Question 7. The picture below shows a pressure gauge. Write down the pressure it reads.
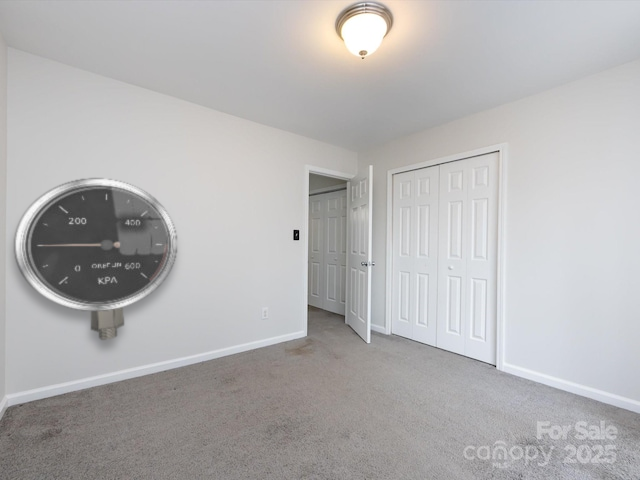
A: 100 kPa
